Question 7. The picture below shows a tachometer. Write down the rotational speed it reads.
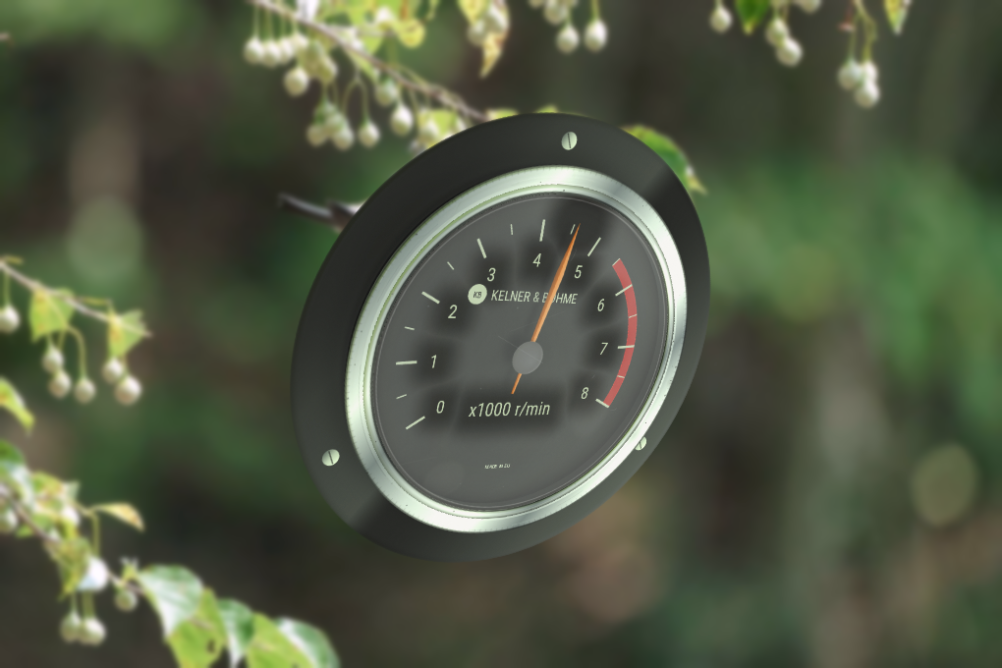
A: 4500 rpm
